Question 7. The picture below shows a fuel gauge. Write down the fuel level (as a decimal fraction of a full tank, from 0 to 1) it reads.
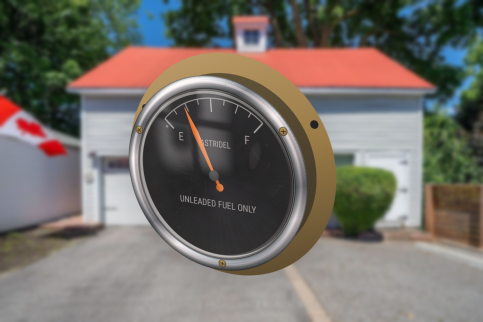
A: 0.25
